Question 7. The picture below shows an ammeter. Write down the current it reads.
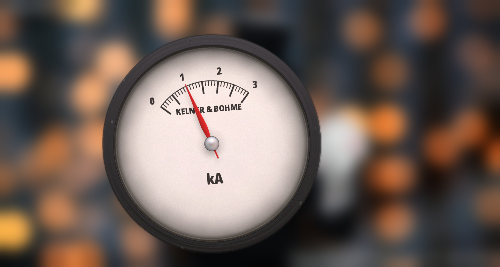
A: 1 kA
